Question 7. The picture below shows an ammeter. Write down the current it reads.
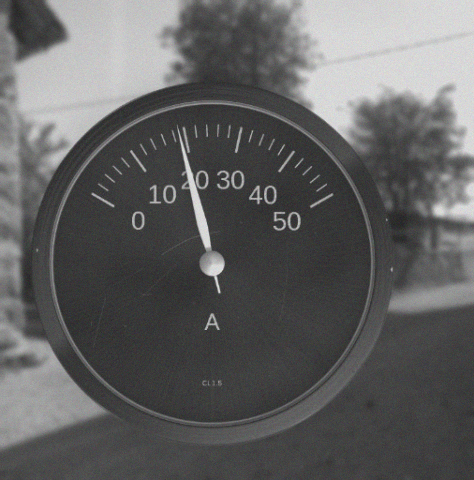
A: 19 A
